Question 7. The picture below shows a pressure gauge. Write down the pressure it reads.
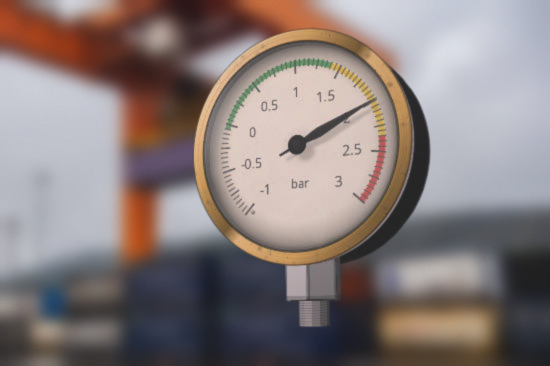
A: 2 bar
